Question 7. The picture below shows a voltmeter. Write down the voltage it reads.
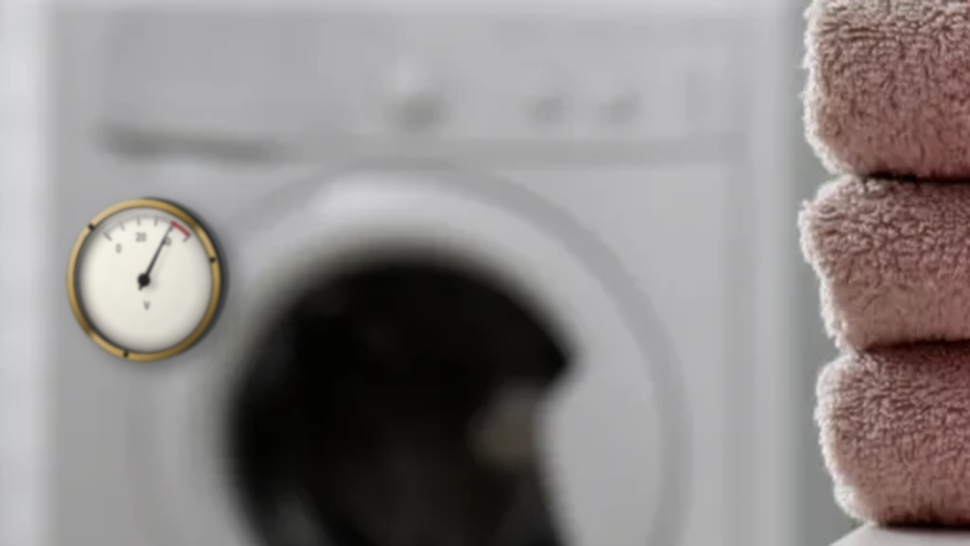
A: 40 V
